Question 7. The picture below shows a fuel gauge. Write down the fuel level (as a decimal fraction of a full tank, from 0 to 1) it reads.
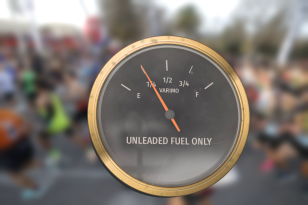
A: 0.25
